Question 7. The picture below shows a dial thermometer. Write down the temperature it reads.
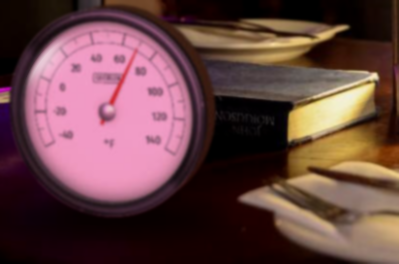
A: 70 °F
